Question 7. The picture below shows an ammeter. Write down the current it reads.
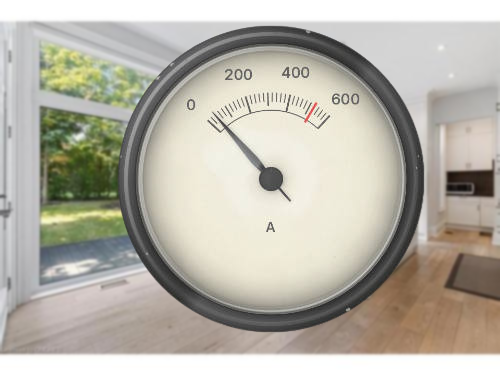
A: 40 A
